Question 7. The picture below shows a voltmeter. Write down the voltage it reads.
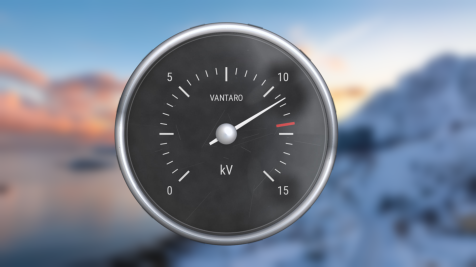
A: 10.75 kV
